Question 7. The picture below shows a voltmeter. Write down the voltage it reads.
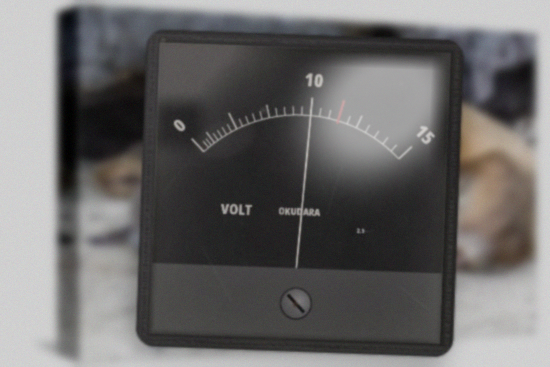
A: 10 V
